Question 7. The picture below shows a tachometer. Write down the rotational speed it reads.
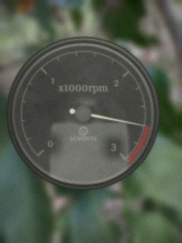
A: 2600 rpm
